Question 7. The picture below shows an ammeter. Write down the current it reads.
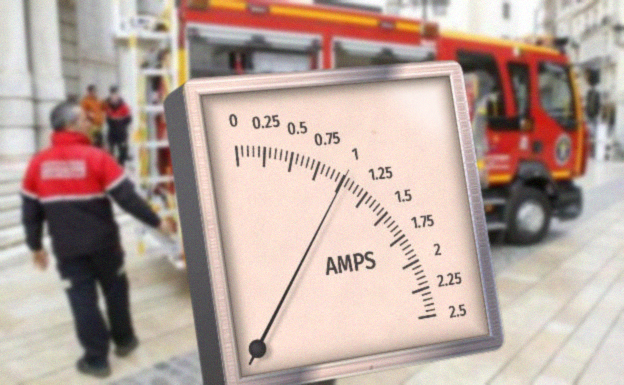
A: 1 A
